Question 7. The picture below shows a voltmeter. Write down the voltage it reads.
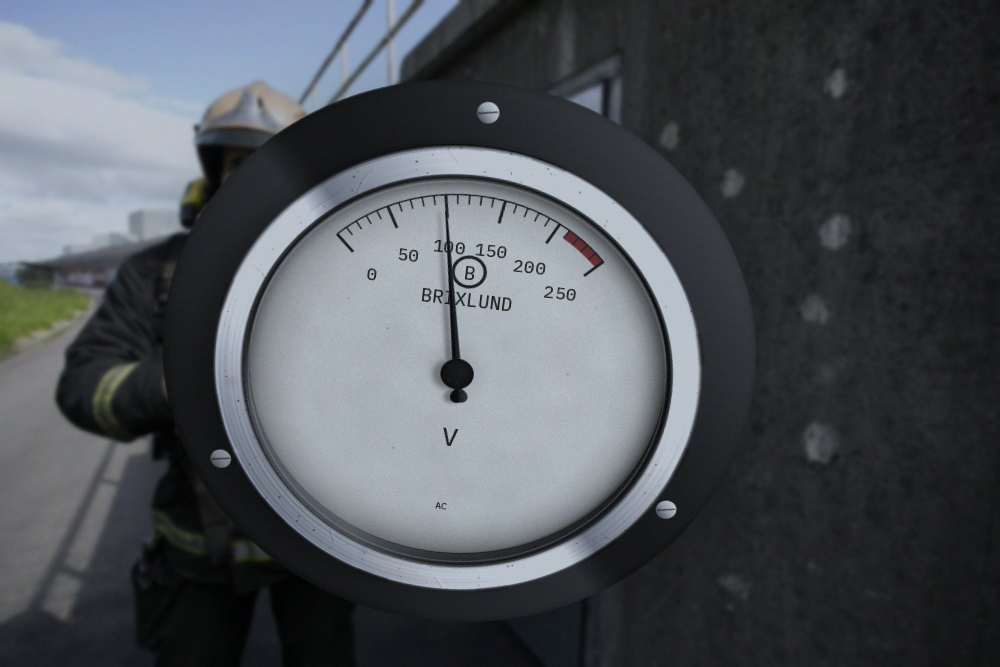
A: 100 V
